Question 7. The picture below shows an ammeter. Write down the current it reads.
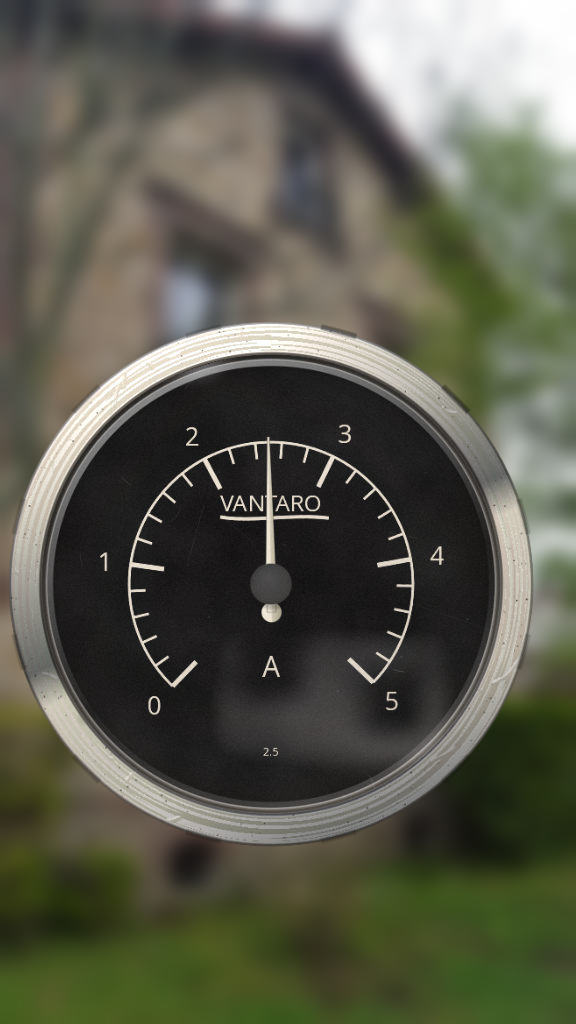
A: 2.5 A
